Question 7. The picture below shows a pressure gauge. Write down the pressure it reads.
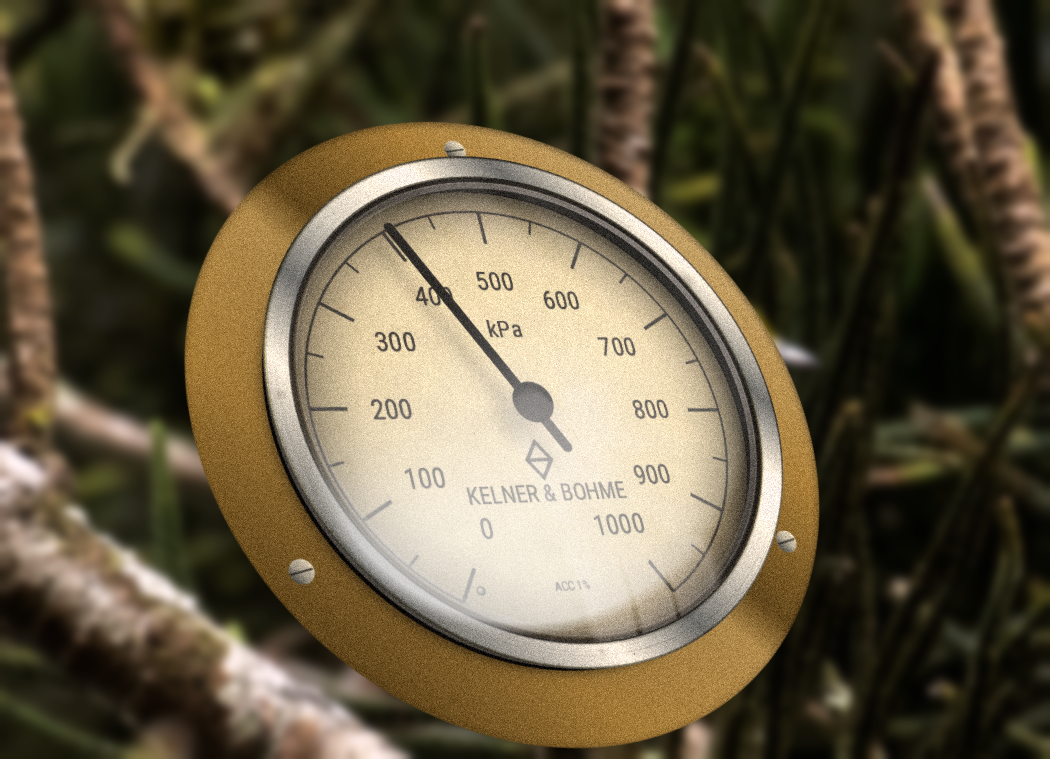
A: 400 kPa
